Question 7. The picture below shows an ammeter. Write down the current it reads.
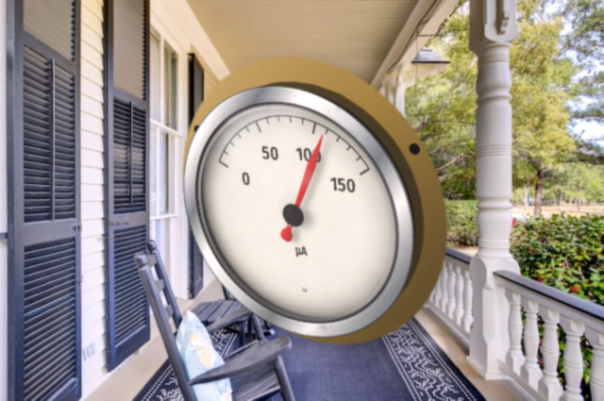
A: 110 µA
